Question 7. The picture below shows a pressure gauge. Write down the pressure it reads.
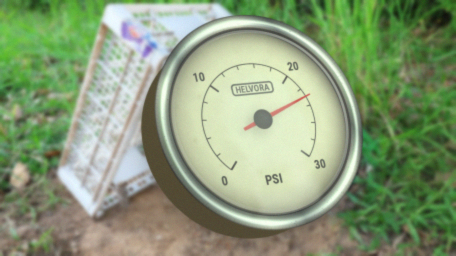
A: 23 psi
